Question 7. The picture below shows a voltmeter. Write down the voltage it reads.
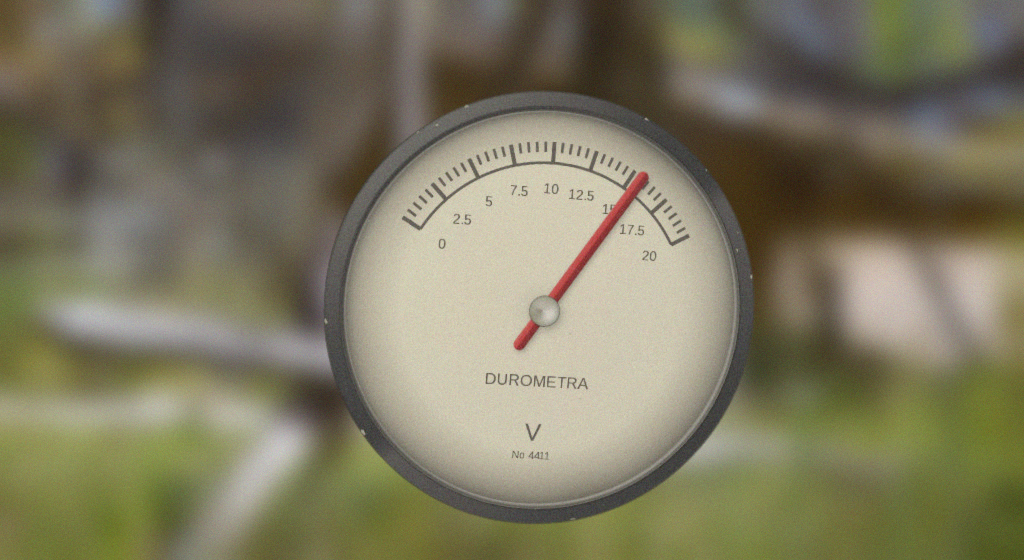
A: 15.5 V
